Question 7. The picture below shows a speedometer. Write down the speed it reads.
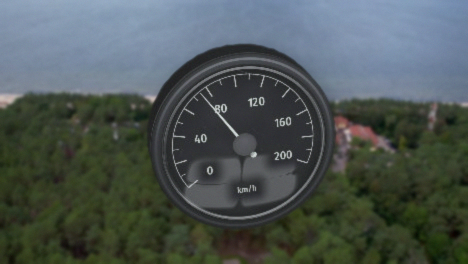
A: 75 km/h
